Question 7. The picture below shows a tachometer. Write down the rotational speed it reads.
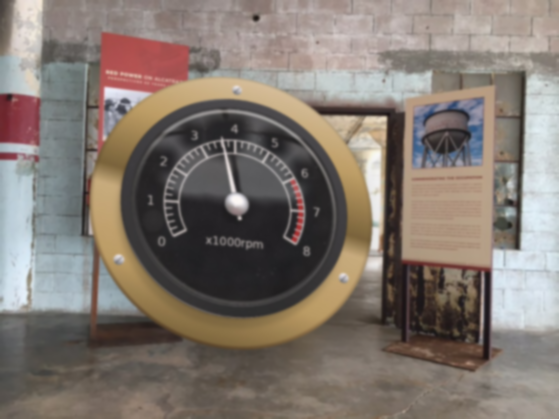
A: 3600 rpm
